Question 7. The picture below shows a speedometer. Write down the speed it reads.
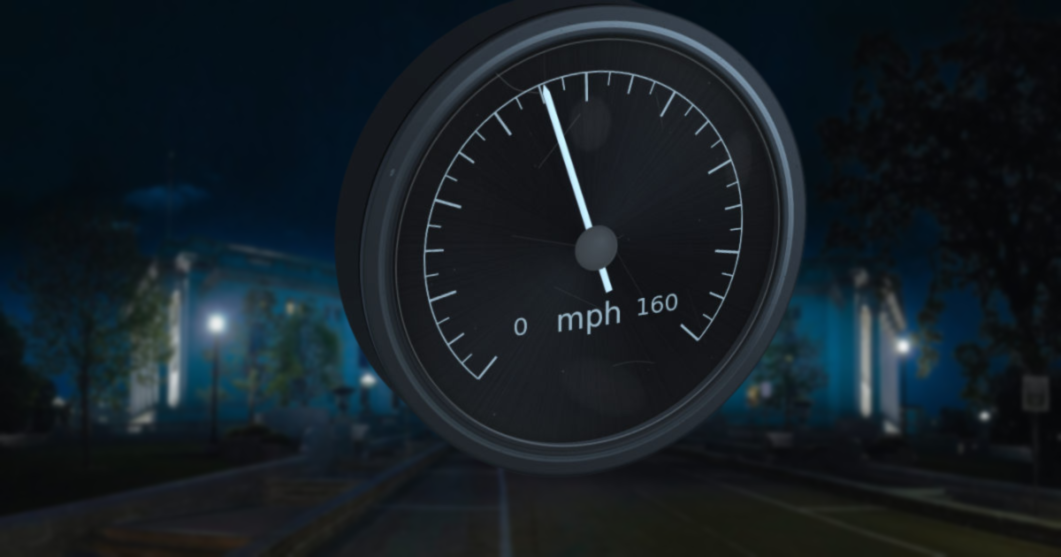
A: 70 mph
